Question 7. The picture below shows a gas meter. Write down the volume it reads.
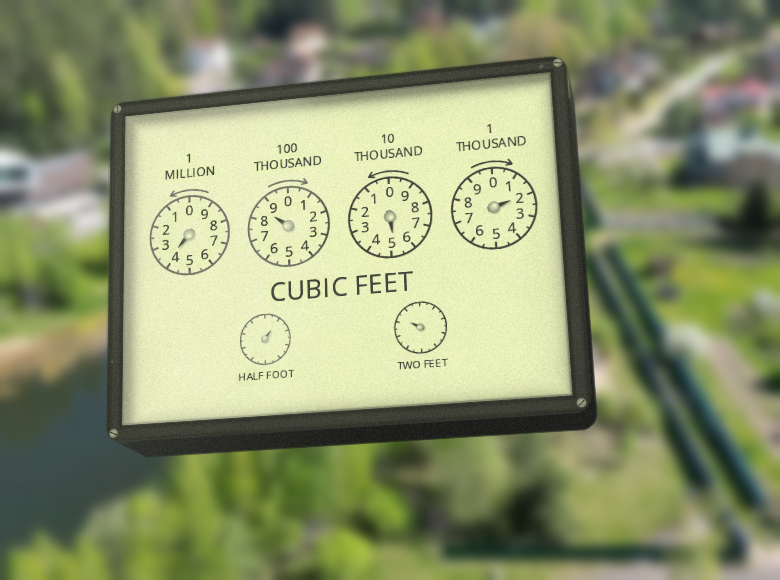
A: 385200 ft³
